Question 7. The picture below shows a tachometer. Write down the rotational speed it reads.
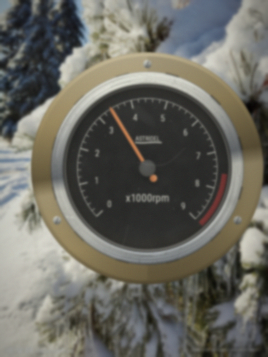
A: 3400 rpm
